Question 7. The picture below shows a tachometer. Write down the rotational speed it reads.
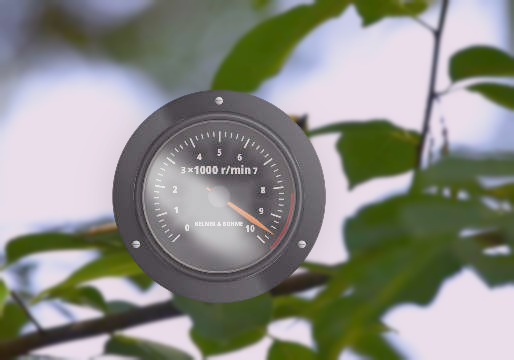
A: 9600 rpm
